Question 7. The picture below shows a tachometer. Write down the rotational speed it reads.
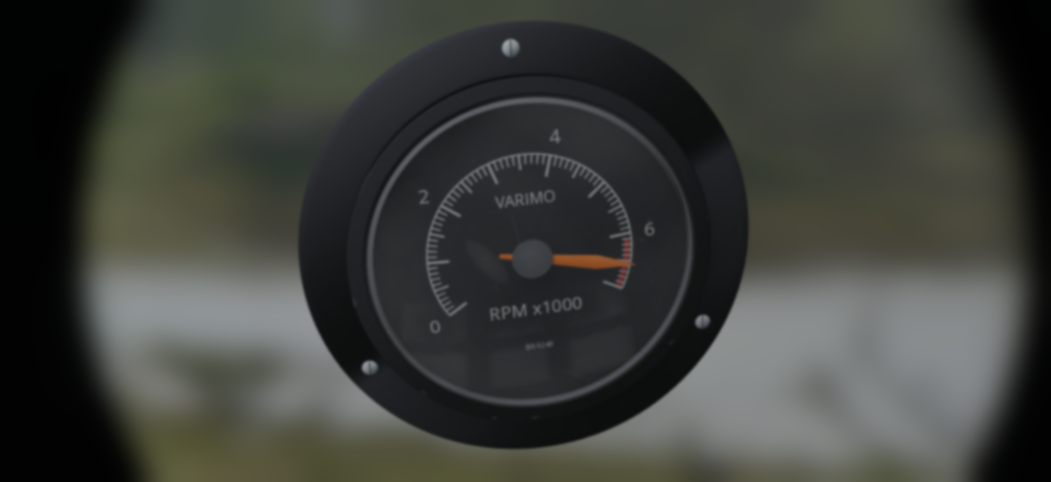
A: 6500 rpm
